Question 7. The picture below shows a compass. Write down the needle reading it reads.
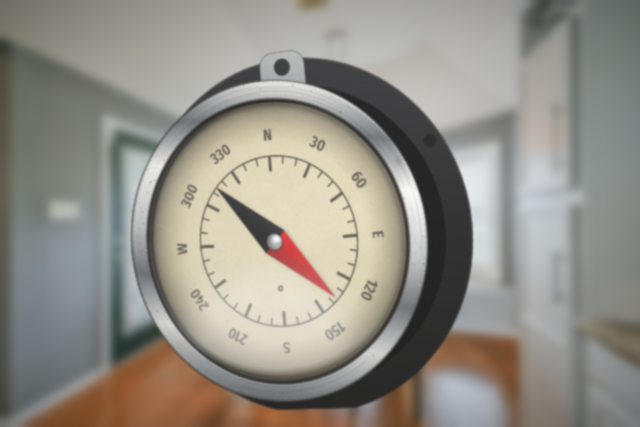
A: 135 °
